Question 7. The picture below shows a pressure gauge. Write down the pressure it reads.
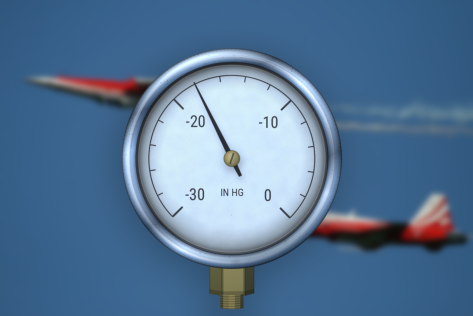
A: -18 inHg
